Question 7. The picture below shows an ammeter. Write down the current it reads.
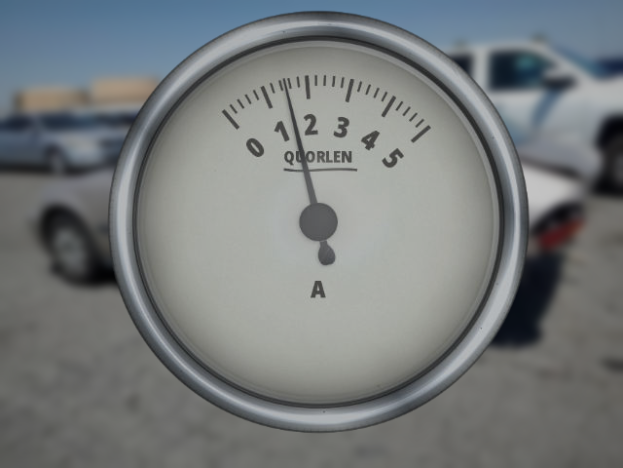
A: 1.5 A
